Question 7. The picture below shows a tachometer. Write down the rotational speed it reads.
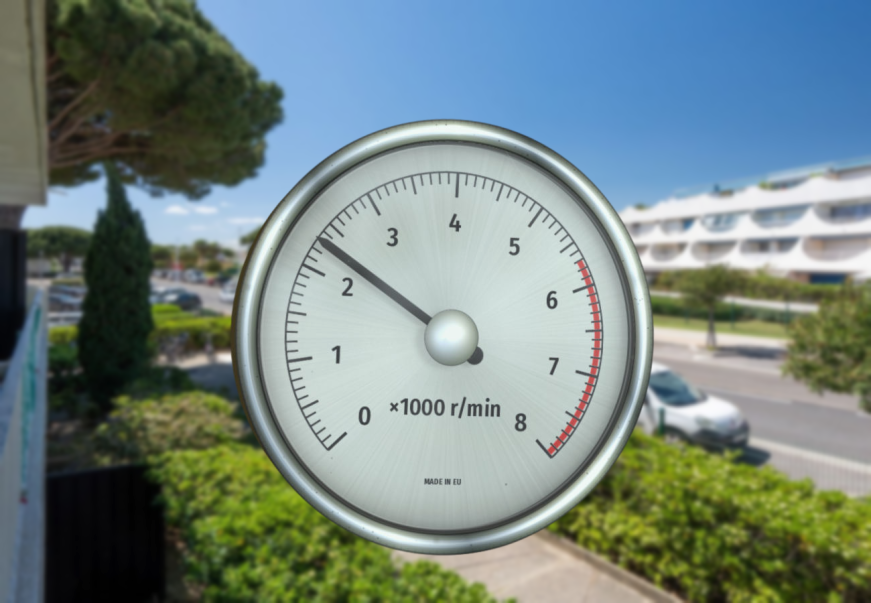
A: 2300 rpm
